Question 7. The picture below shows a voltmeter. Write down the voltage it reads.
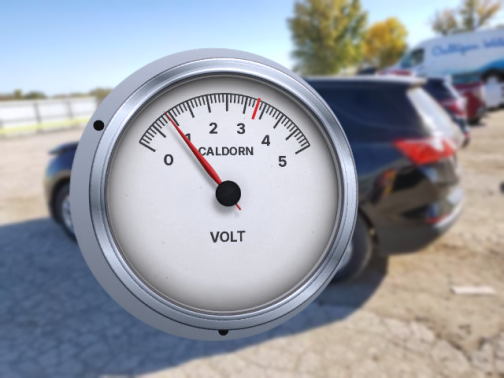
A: 0.9 V
